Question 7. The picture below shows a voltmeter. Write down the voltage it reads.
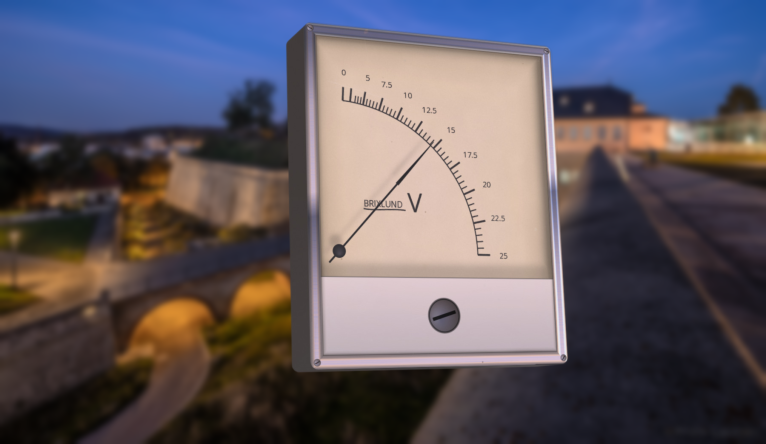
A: 14.5 V
